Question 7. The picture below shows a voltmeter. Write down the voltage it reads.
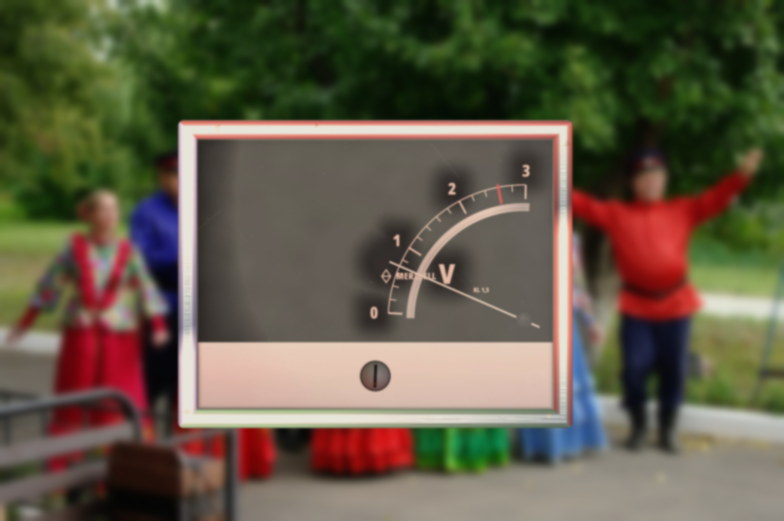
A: 0.7 V
